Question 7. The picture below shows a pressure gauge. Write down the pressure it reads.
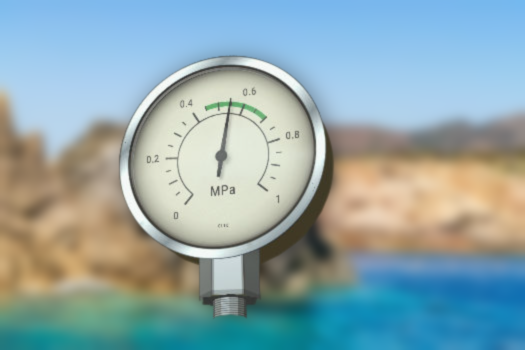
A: 0.55 MPa
